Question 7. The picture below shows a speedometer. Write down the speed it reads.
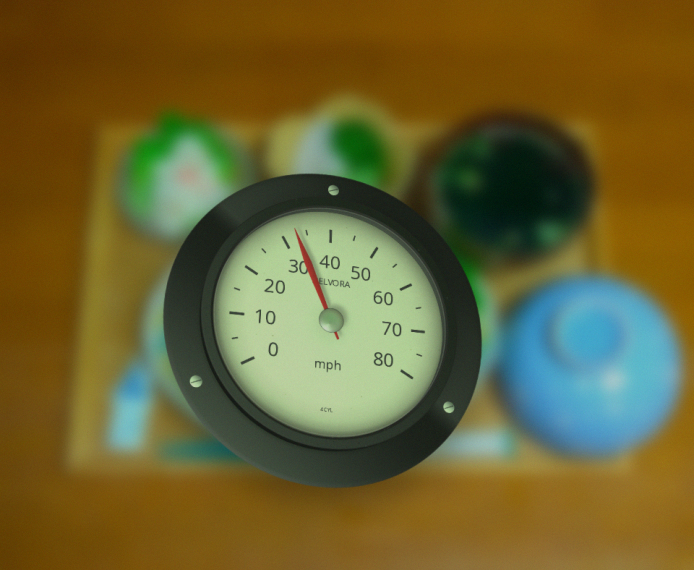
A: 32.5 mph
